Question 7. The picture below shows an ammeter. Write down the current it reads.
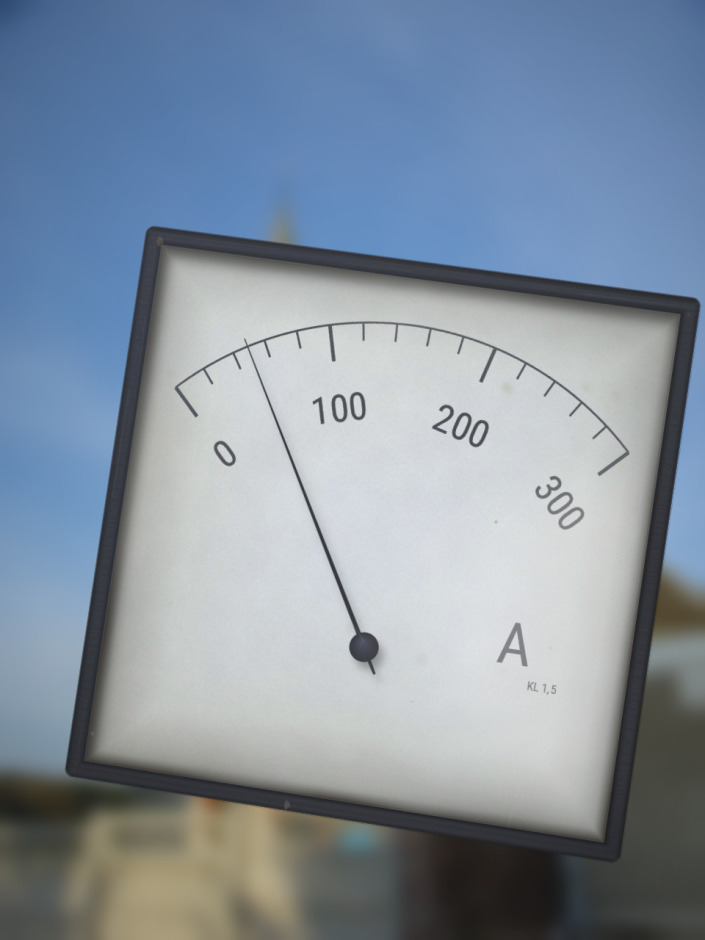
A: 50 A
